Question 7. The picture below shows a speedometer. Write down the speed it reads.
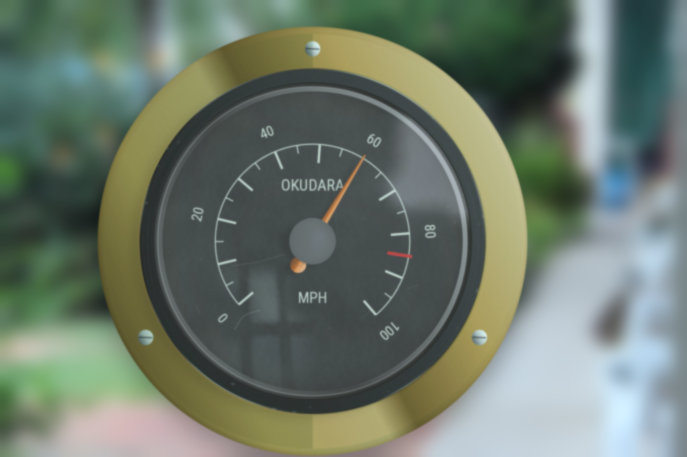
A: 60 mph
